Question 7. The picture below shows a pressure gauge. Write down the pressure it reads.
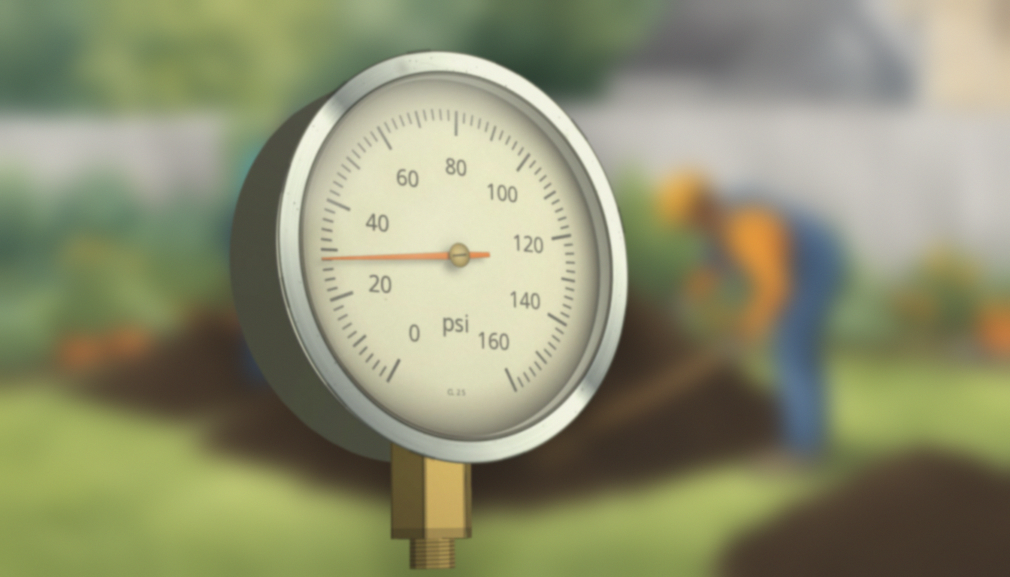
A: 28 psi
